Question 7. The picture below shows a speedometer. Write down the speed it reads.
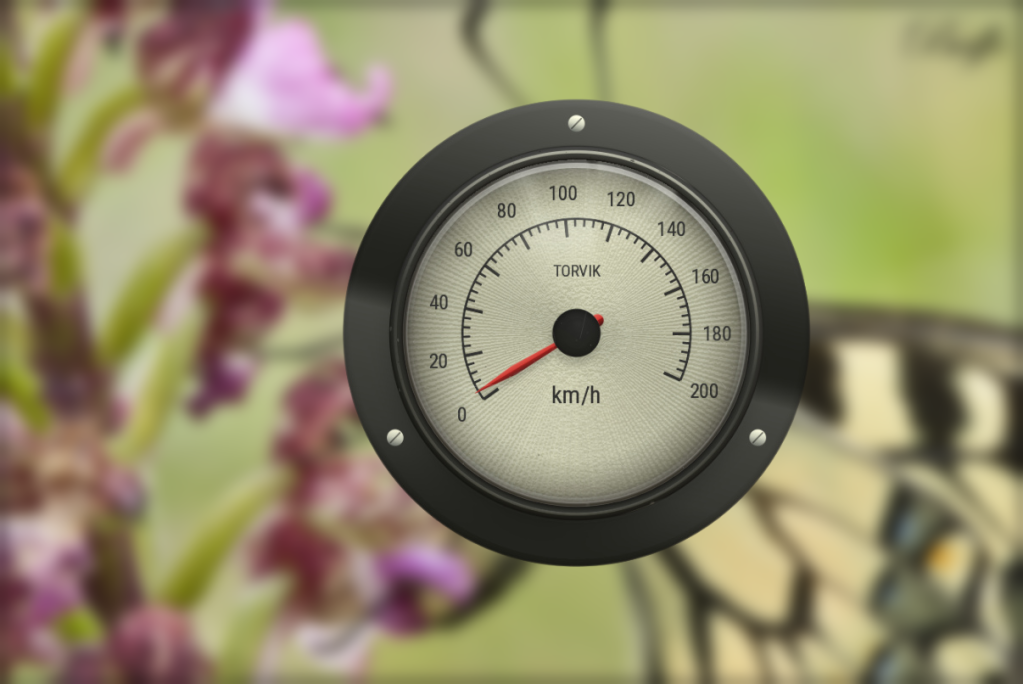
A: 4 km/h
